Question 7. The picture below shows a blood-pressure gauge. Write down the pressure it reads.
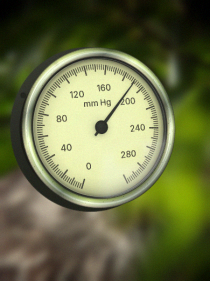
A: 190 mmHg
